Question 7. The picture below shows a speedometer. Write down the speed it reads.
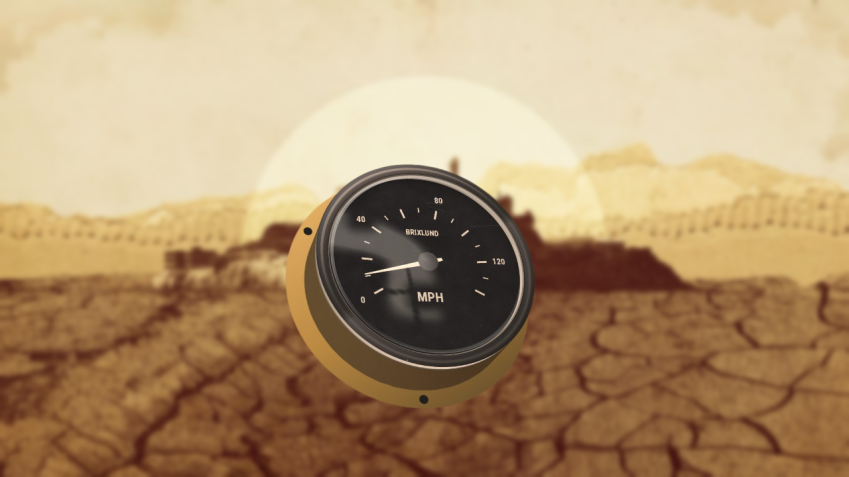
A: 10 mph
